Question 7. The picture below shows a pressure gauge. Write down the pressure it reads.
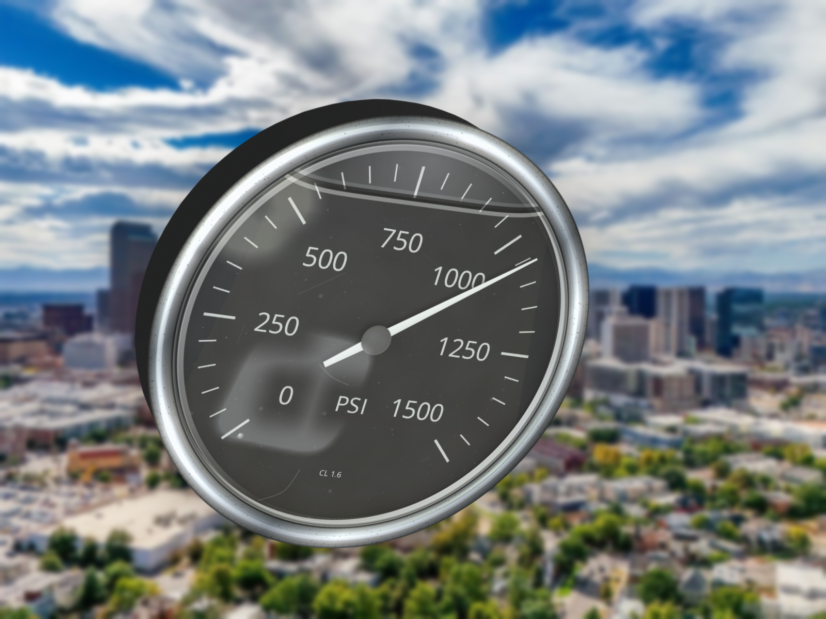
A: 1050 psi
